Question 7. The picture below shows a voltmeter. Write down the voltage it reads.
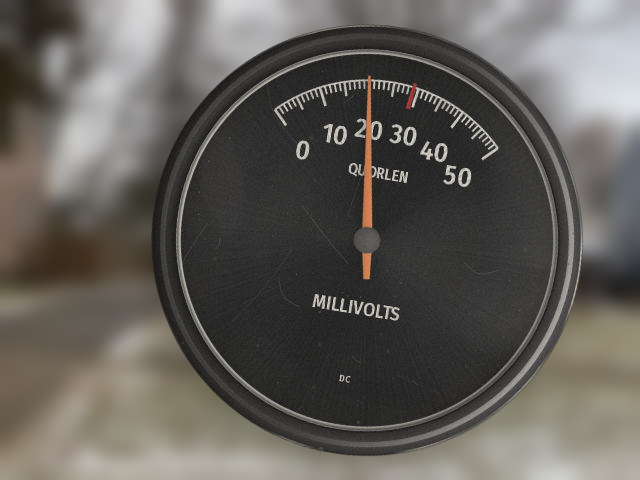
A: 20 mV
